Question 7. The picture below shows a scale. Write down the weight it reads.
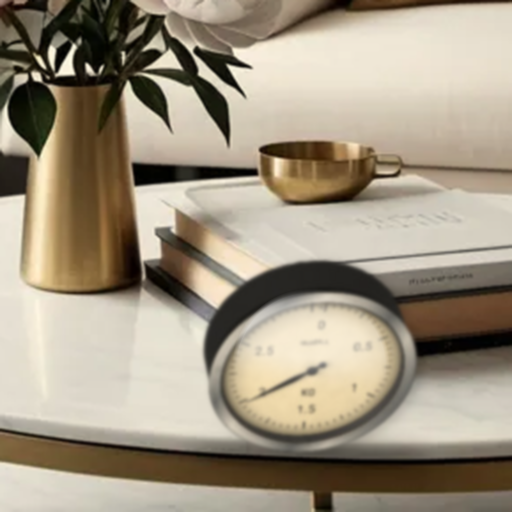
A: 2 kg
